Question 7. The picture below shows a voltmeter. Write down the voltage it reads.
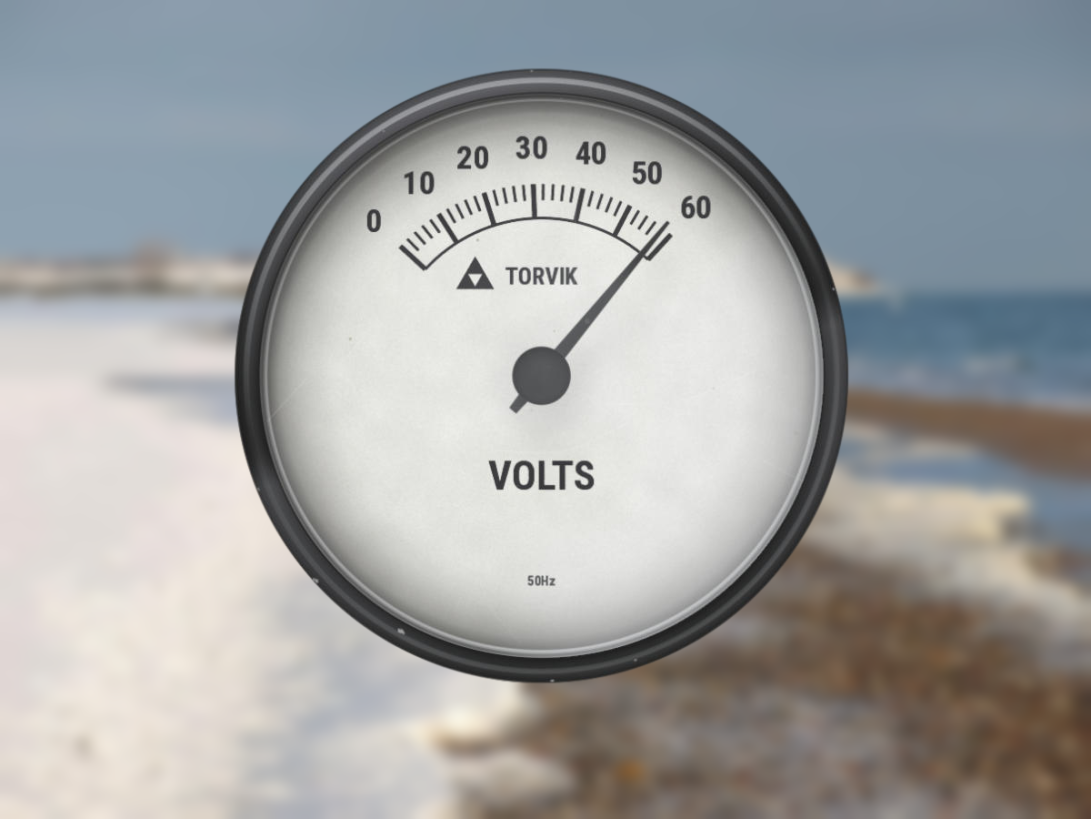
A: 58 V
